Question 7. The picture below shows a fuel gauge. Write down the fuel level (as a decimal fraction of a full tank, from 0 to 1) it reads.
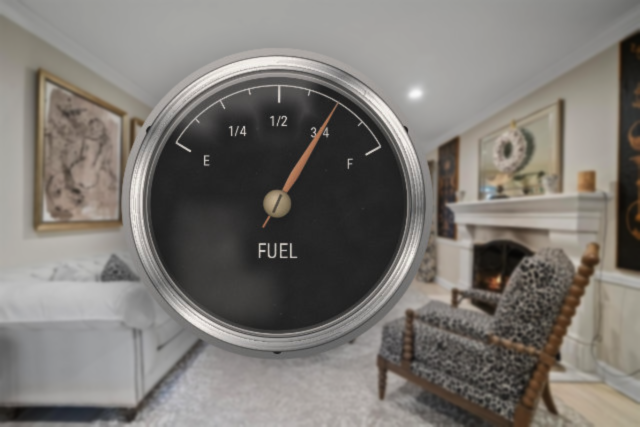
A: 0.75
